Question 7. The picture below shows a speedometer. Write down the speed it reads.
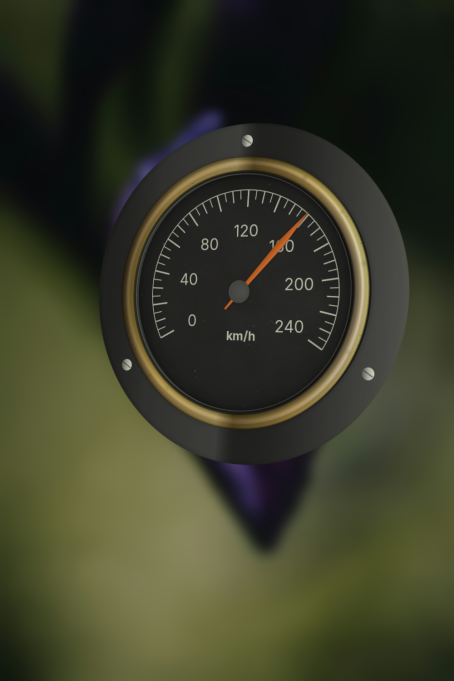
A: 160 km/h
